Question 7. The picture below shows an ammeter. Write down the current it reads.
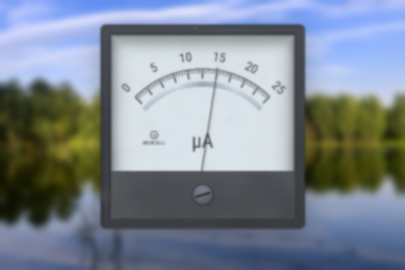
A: 15 µA
